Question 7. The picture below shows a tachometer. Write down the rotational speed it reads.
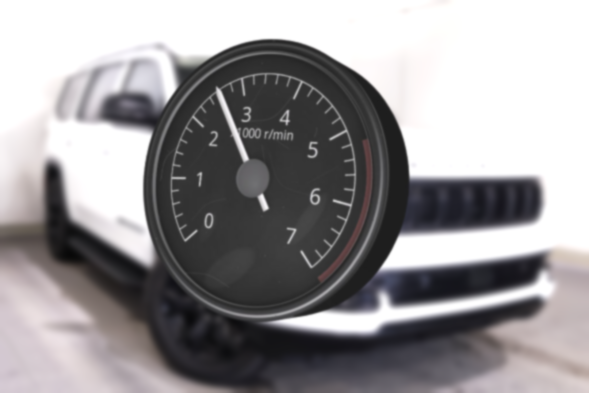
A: 2600 rpm
